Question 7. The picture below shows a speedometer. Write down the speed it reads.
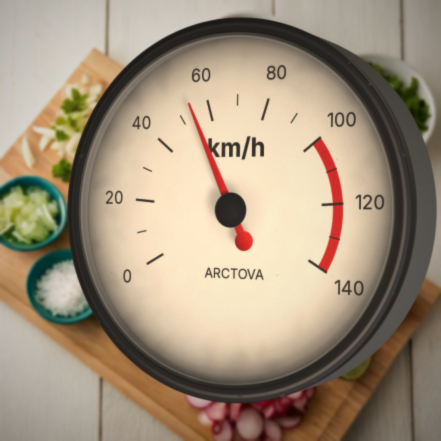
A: 55 km/h
